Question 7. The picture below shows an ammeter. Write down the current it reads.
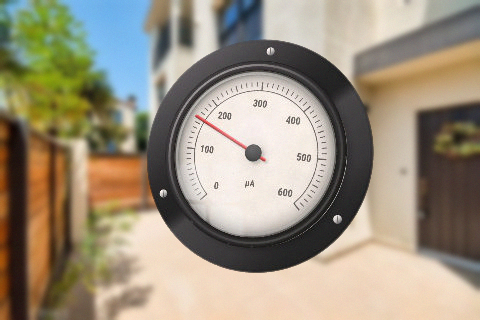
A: 160 µA
